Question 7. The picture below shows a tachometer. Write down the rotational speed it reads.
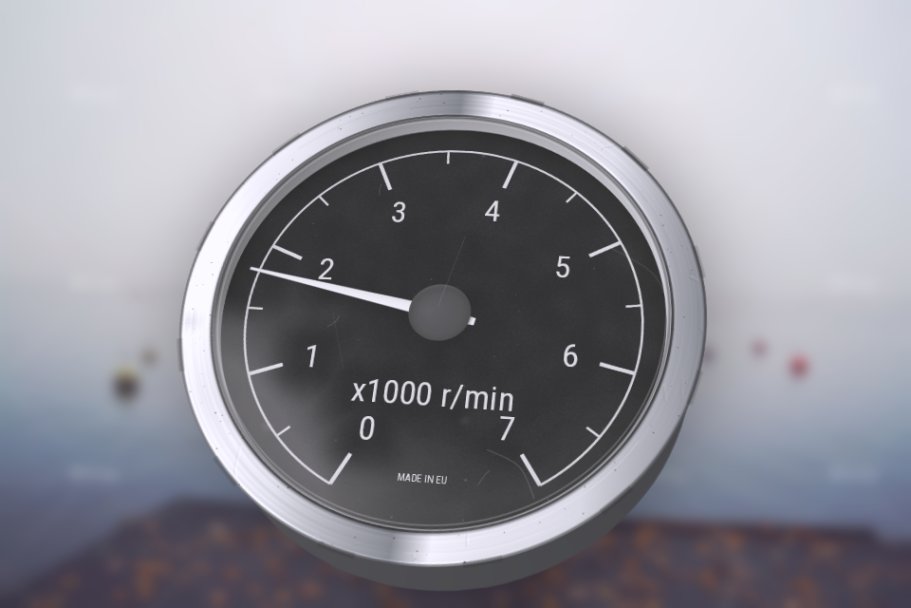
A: 1750 rpm
